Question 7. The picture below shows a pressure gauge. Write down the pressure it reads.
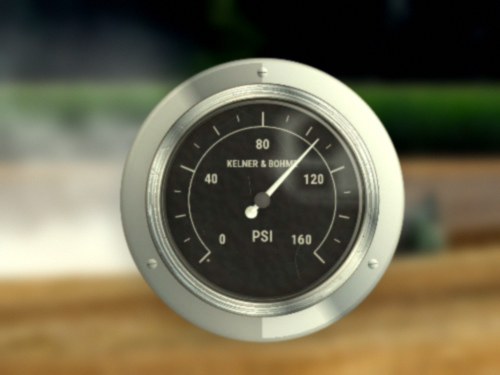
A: 105 psi
